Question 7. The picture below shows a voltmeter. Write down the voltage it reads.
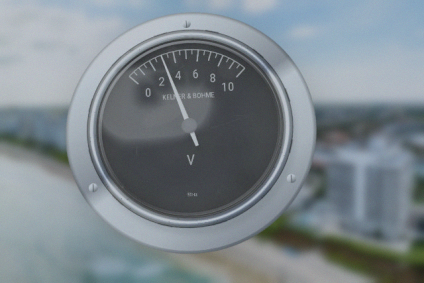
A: 3 V
